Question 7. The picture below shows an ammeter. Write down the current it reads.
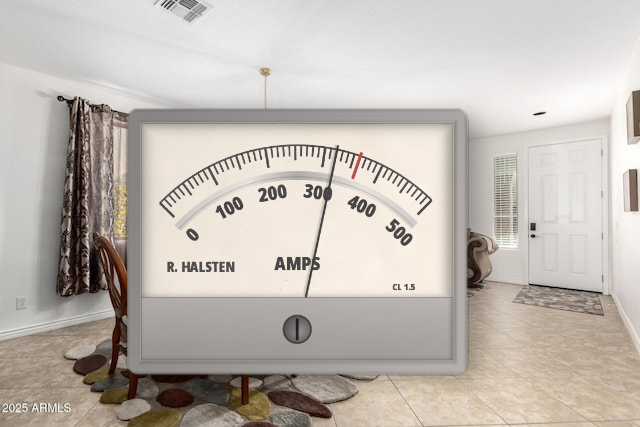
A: 320 A
